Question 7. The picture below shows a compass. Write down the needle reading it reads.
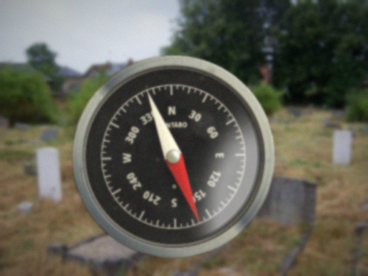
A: 160 °
